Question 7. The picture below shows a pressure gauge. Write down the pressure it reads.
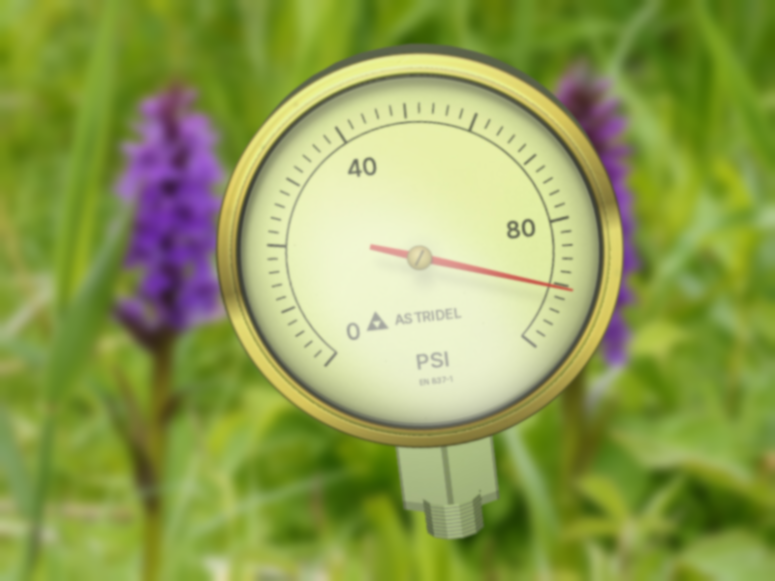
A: 90 psi
